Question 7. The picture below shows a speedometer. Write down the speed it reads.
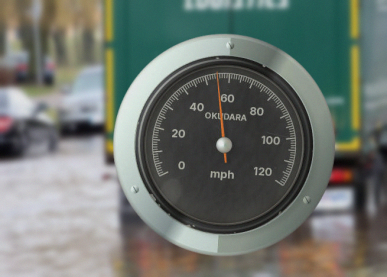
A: 55 mph
